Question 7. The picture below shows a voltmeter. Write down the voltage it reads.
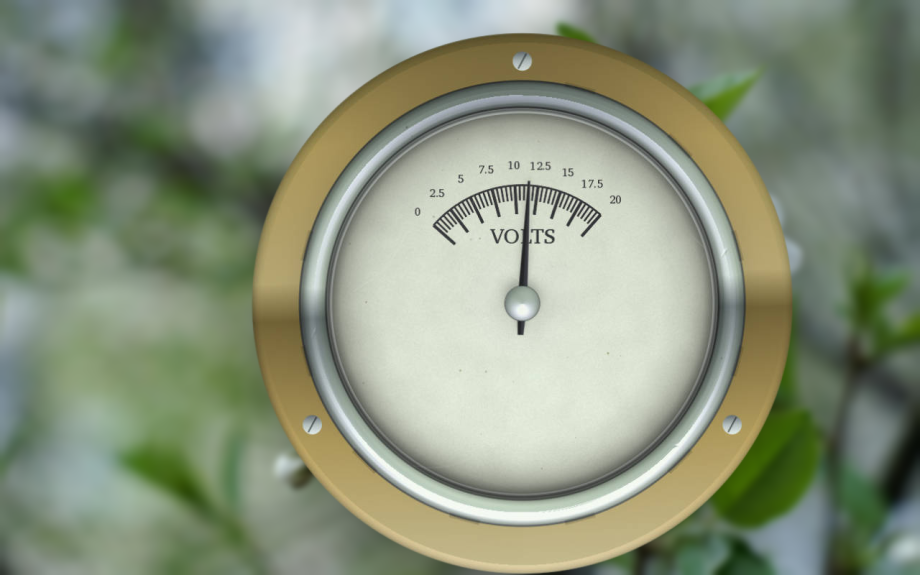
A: 11.5 V
